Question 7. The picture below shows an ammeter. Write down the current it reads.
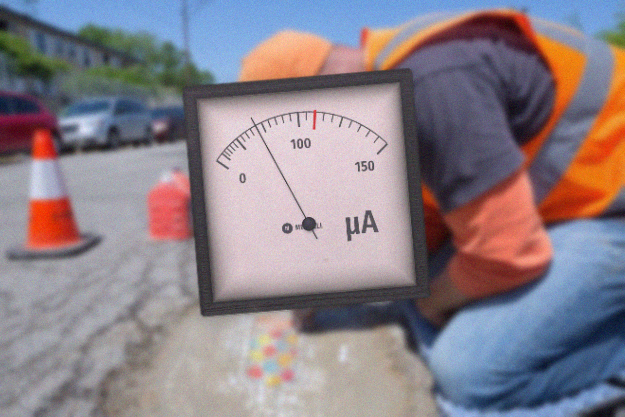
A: 70 µA
